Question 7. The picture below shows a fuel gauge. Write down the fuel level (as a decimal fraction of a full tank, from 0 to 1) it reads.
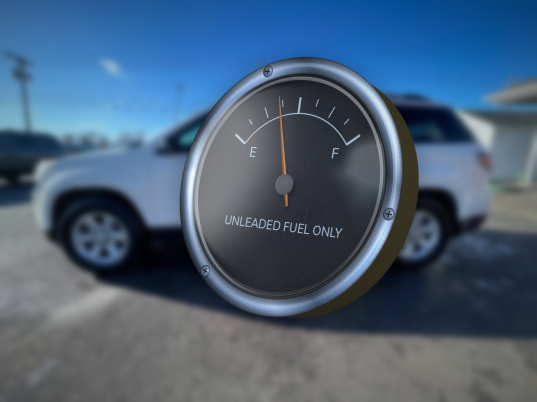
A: 0.375
